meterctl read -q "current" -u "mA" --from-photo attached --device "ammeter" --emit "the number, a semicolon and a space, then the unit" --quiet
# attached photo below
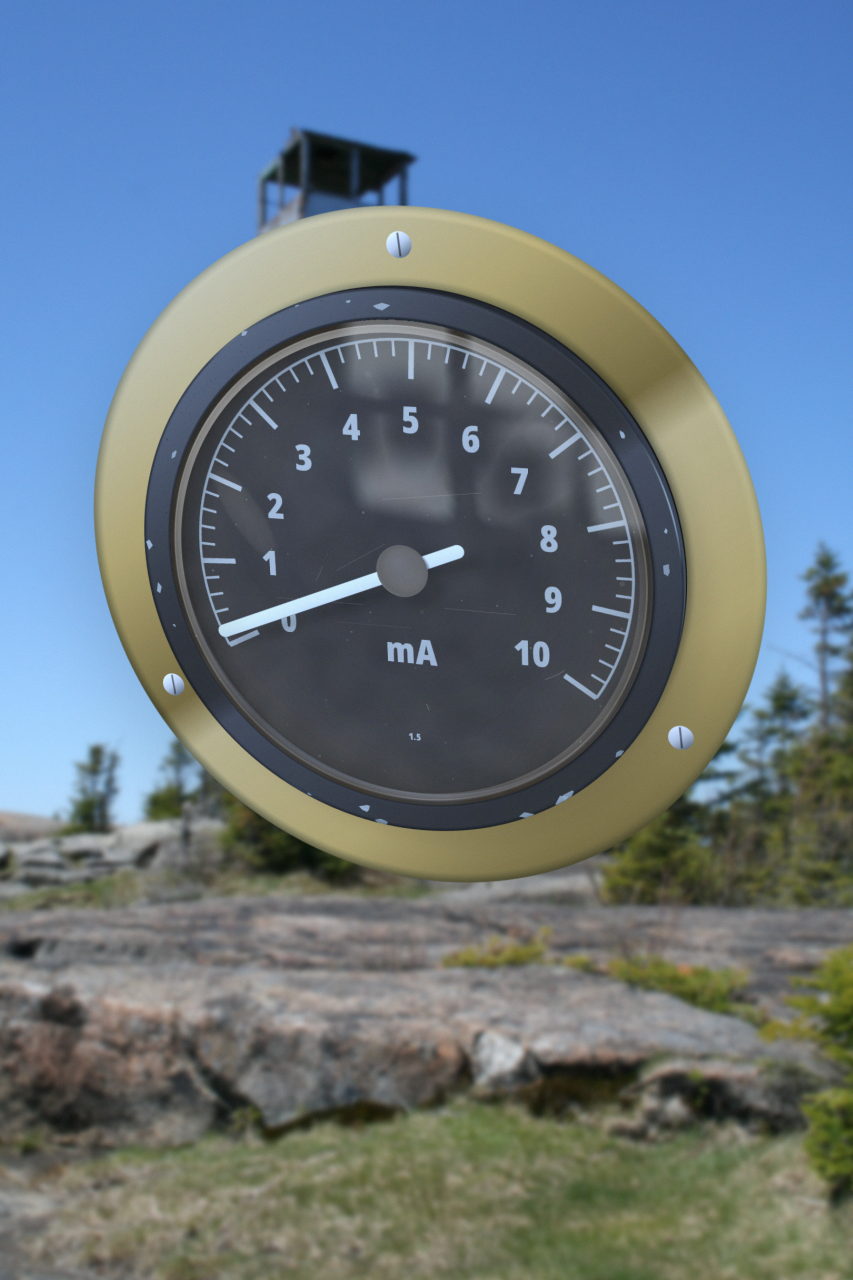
0.2; mA
